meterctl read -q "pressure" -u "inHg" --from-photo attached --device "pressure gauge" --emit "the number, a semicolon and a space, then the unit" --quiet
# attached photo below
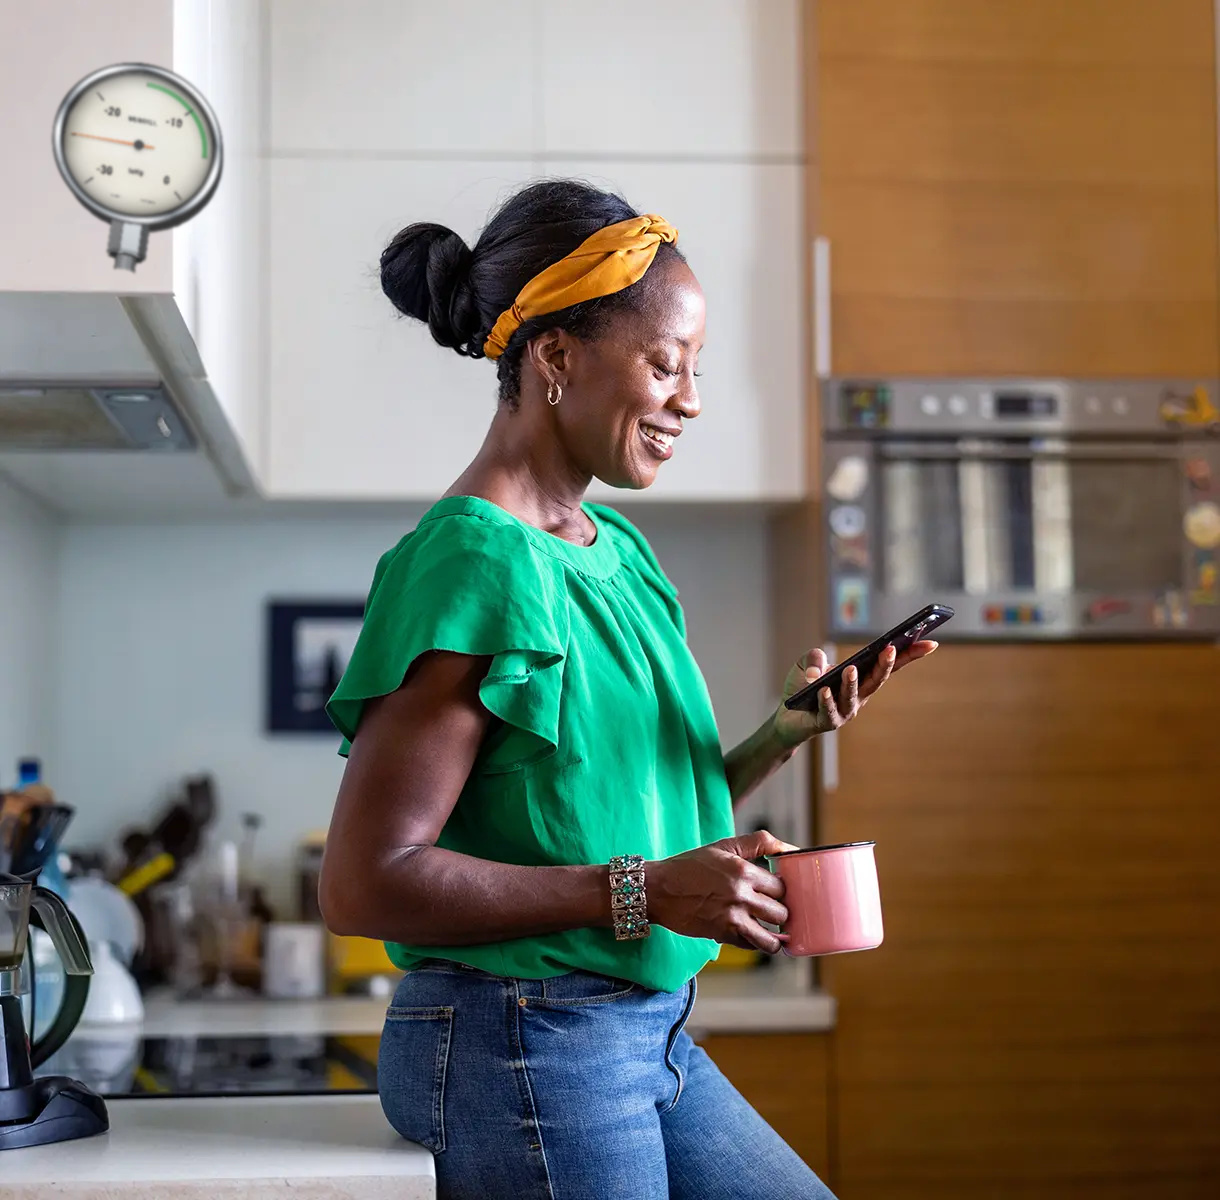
-25; inHg
